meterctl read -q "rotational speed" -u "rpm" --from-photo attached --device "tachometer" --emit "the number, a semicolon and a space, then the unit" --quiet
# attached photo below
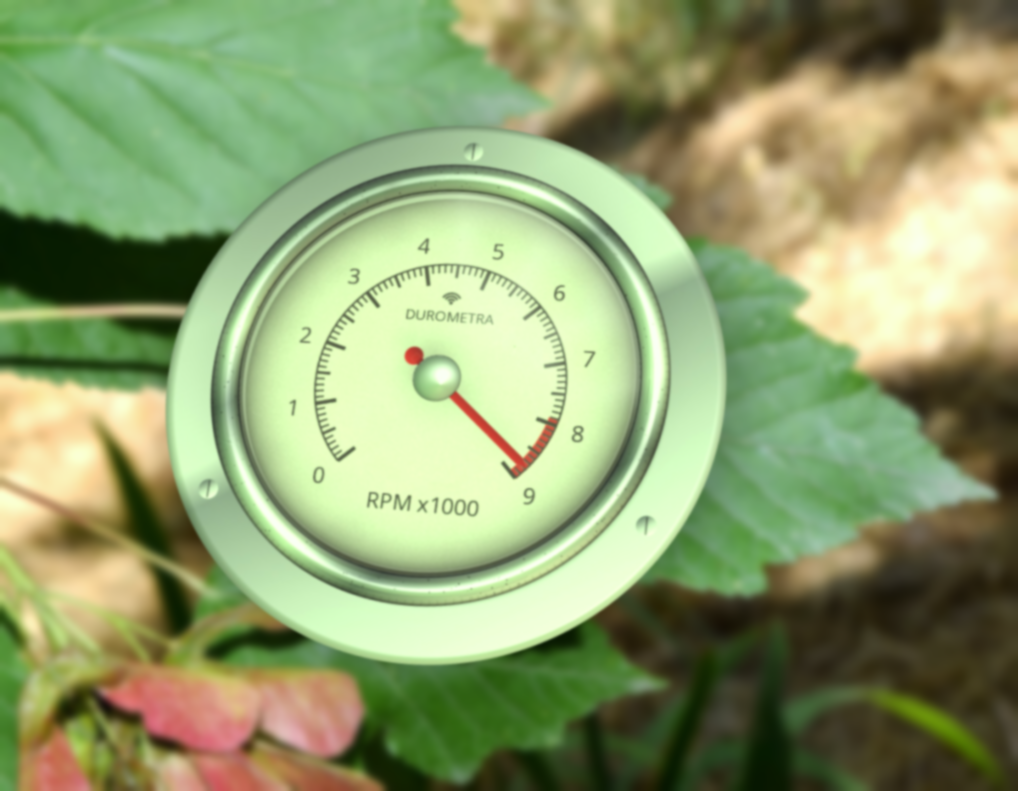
8800; rpm
